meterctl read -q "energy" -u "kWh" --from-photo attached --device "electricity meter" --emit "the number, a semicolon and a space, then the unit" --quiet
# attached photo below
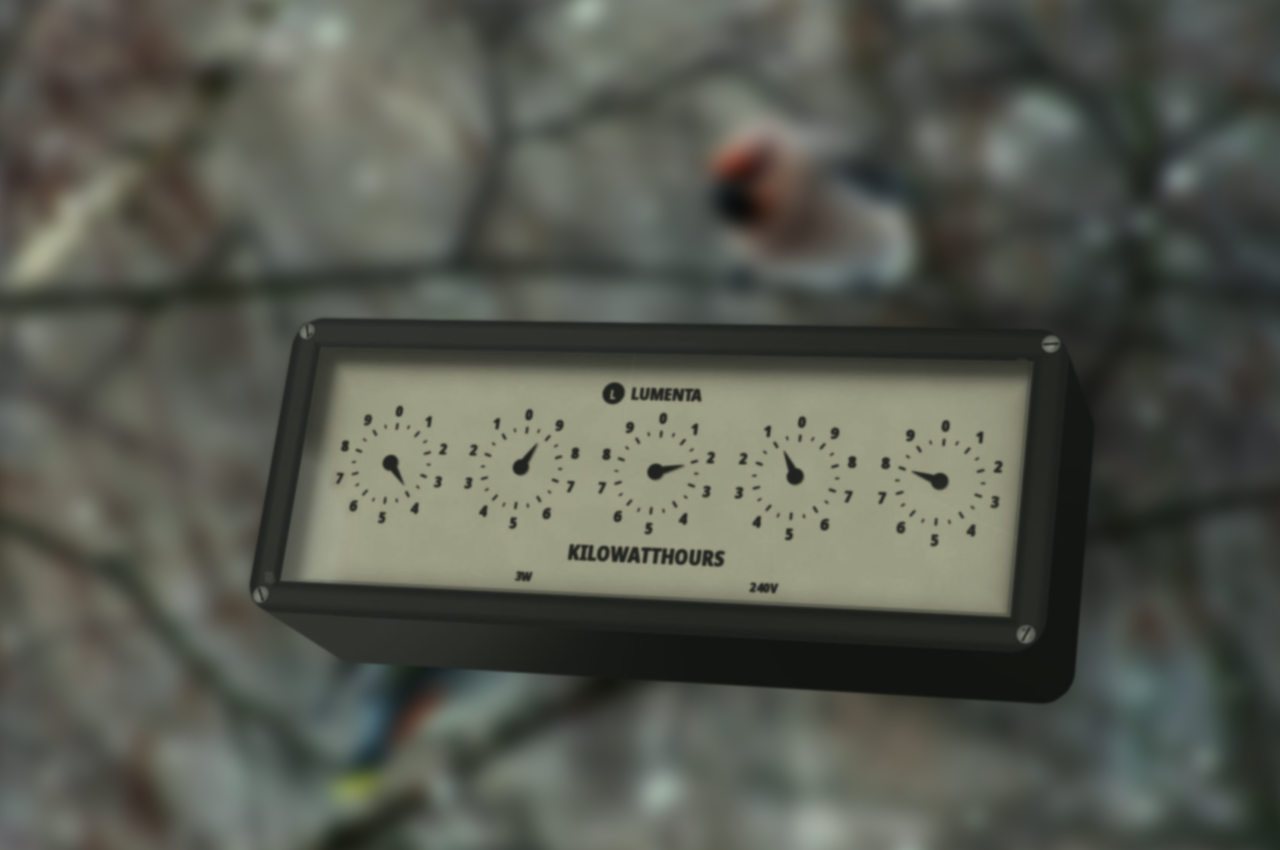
39208; kWh
